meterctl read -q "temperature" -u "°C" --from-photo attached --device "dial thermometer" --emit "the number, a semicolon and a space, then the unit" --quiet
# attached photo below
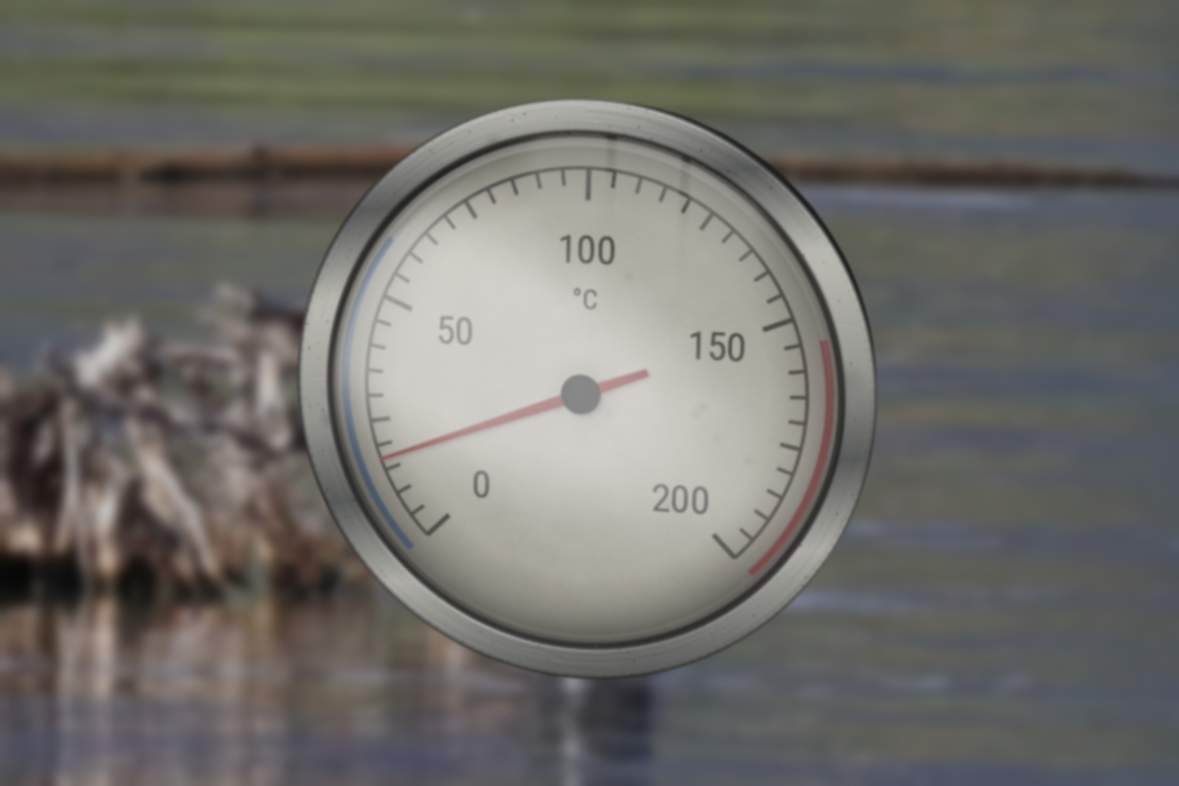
17.5; °C
